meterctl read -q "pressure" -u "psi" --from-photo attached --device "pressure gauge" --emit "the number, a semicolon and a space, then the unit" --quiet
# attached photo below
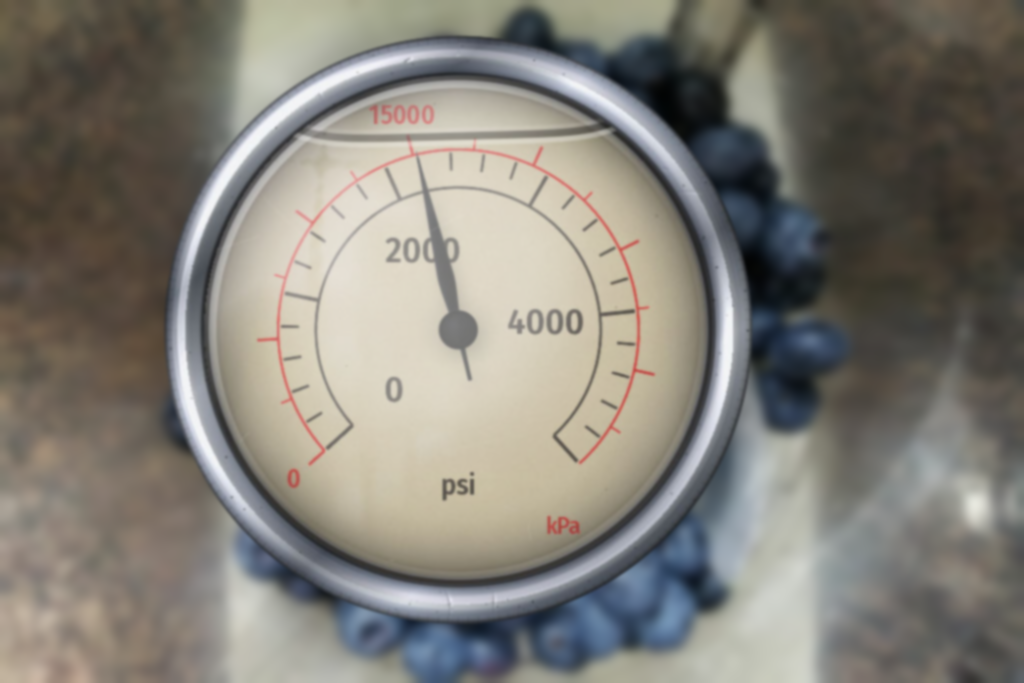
2200; psi
